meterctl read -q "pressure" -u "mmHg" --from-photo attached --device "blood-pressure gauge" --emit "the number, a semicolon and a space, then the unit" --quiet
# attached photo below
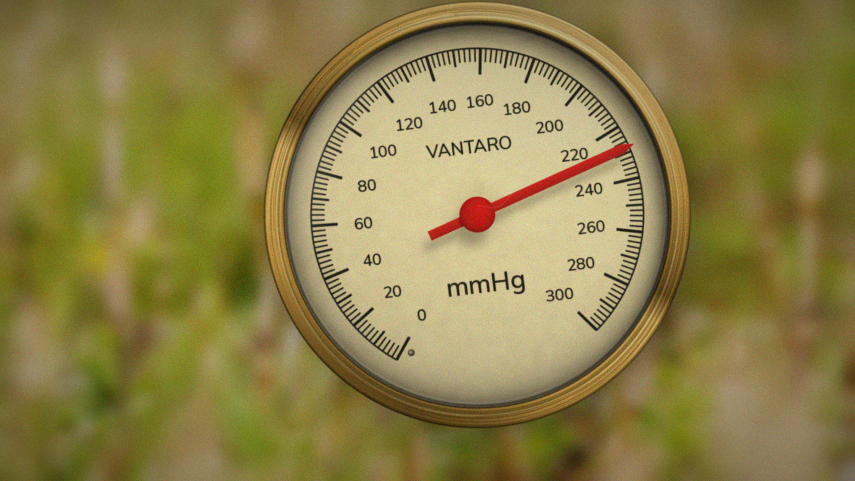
228; mmHg
